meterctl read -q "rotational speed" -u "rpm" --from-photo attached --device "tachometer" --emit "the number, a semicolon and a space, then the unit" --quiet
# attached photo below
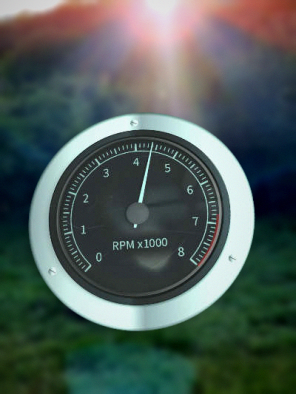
4400; rpm
